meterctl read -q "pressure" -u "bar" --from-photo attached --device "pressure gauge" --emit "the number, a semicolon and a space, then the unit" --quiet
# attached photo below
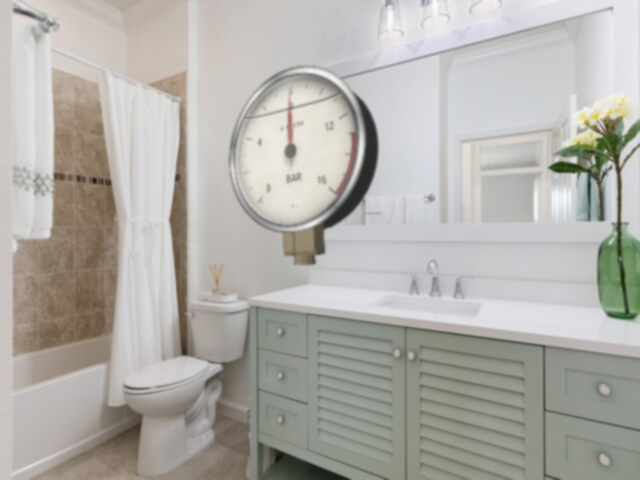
8; bar
